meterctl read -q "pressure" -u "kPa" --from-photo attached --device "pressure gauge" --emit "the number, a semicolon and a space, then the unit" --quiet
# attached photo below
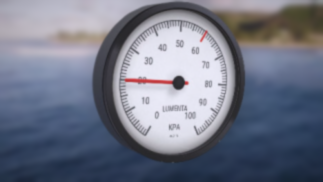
20; kPa
